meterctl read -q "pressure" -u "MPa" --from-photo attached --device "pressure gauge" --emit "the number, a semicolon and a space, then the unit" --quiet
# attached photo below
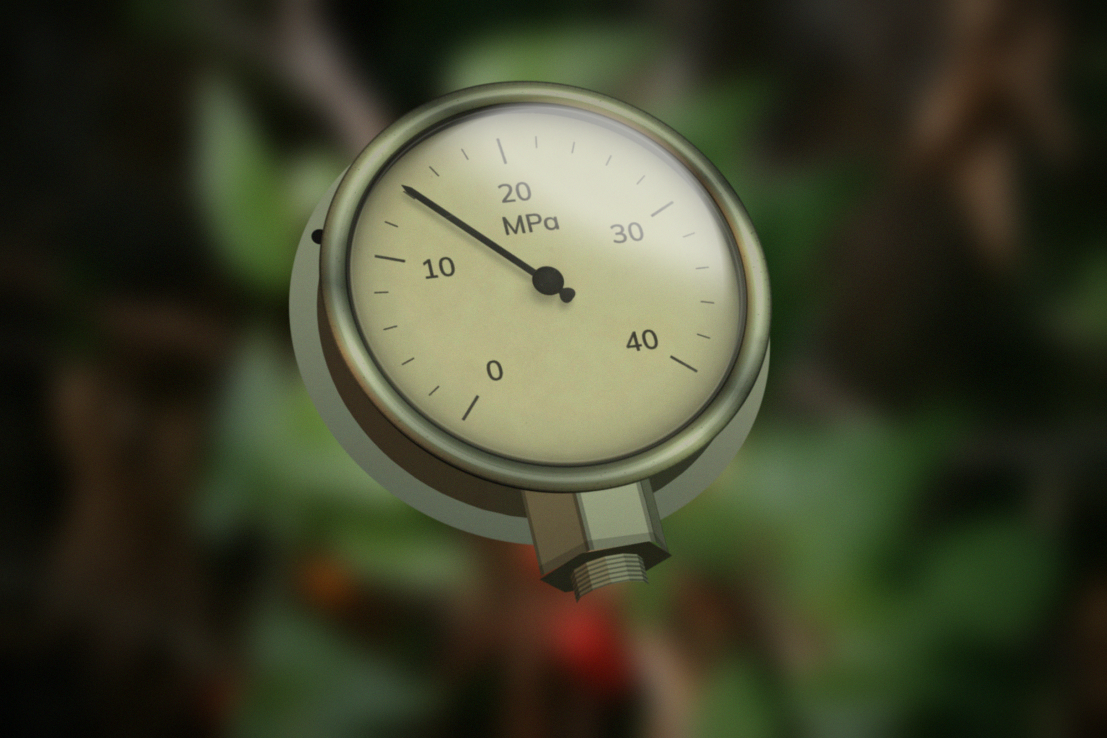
14; MPa
